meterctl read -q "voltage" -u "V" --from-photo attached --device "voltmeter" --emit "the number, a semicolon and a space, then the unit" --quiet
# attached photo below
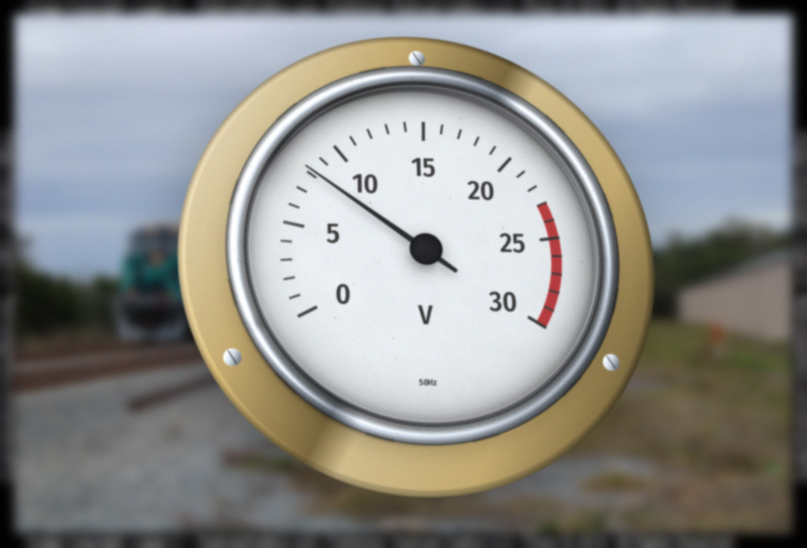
8; V
